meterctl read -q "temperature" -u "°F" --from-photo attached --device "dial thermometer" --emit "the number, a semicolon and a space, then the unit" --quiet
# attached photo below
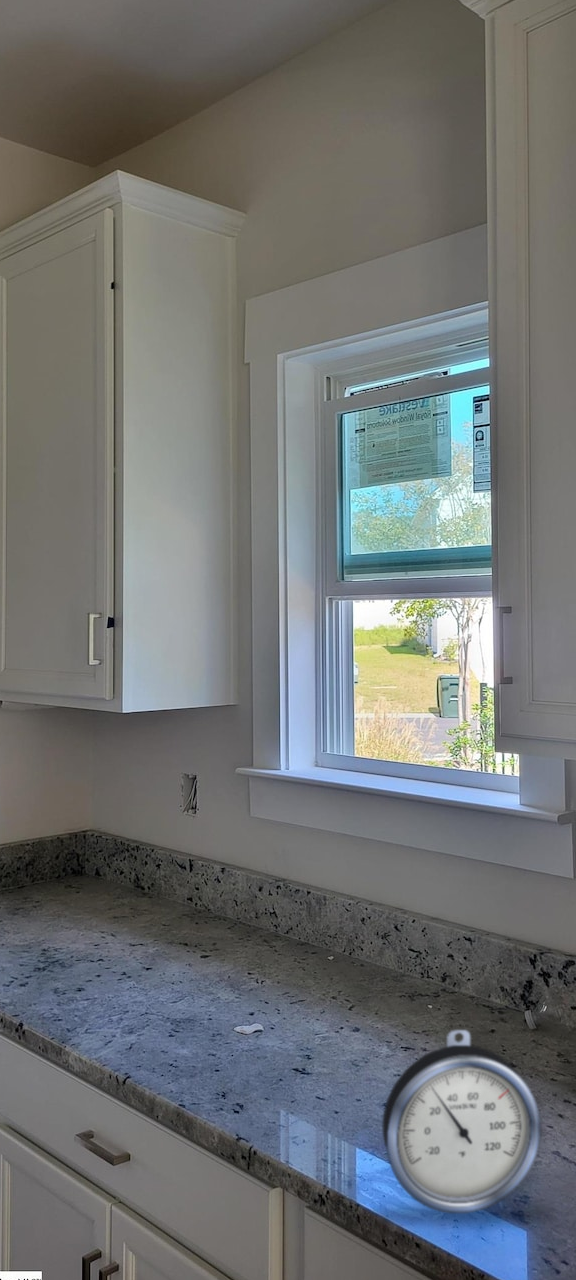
30; °F
